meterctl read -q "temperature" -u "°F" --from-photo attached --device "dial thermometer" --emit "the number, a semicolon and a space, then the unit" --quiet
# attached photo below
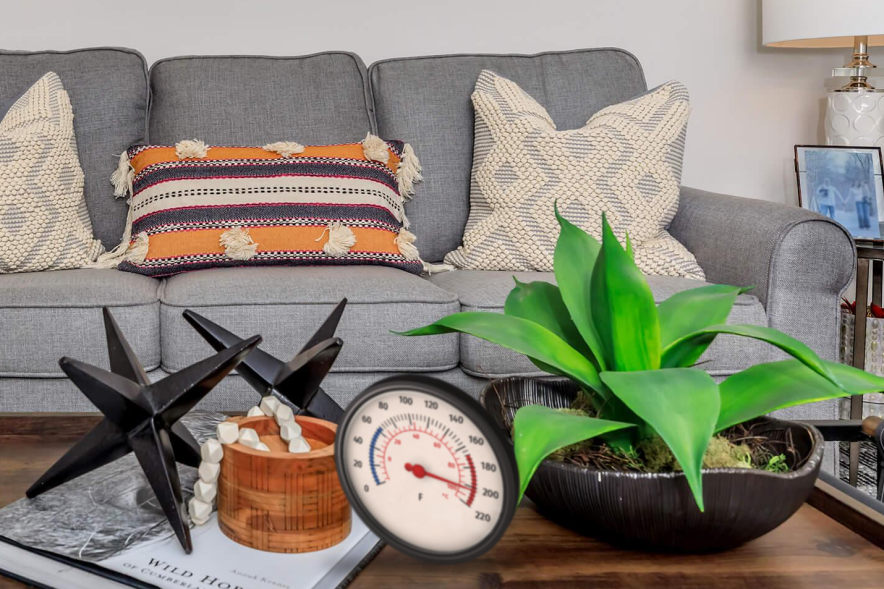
200; °F
